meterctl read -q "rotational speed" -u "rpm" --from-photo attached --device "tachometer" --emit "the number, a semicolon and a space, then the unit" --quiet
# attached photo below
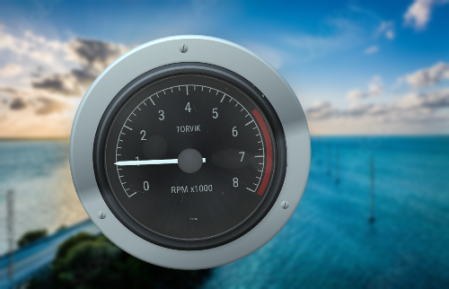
1000; rpm
